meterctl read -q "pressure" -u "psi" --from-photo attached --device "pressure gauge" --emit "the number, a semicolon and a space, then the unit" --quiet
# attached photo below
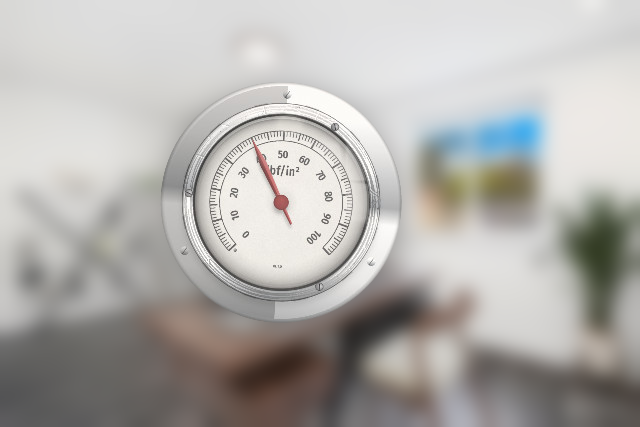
40; psi
